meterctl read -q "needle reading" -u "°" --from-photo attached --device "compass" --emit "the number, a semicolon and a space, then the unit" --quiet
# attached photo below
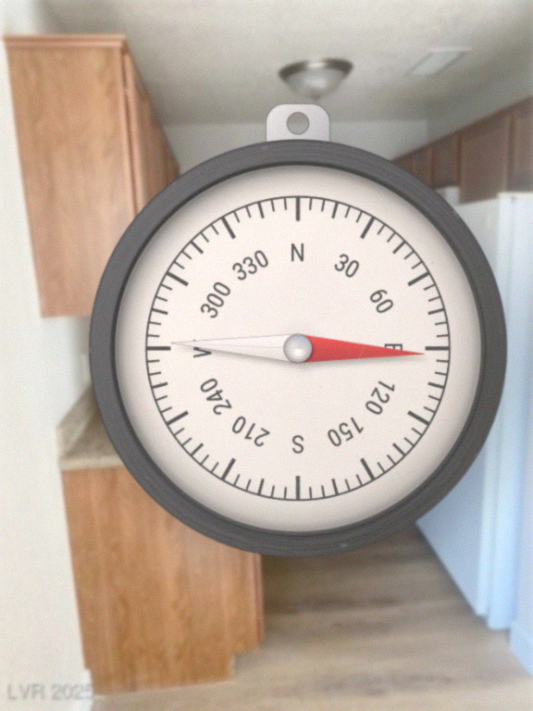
92.5; °
